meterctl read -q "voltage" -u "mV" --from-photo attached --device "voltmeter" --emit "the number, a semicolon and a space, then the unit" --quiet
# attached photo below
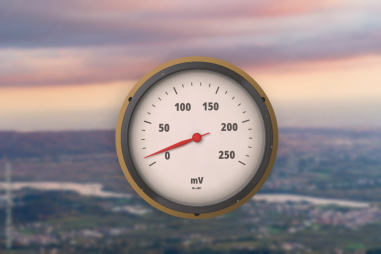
10; mV
